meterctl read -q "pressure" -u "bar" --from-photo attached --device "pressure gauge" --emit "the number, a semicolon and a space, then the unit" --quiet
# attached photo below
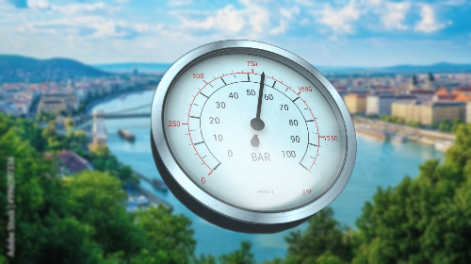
55; bar
